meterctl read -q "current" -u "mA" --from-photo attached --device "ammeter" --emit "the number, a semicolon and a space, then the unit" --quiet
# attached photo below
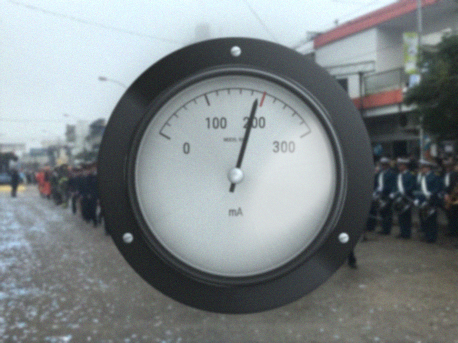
190; mA
